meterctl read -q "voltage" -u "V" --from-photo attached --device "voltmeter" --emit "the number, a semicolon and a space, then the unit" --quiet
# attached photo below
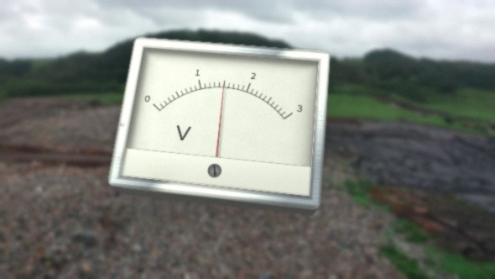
1.5; V
